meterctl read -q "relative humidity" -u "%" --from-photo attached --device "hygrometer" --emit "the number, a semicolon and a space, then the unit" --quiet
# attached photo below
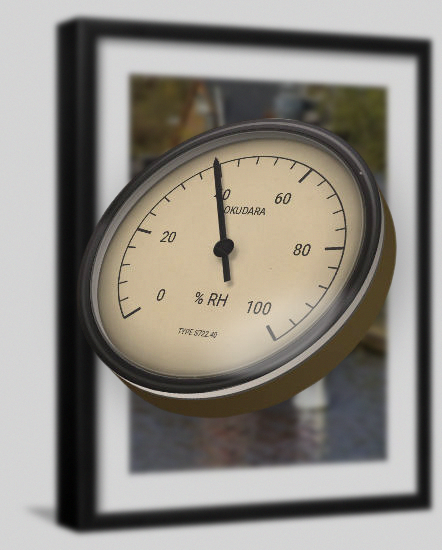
40; %
